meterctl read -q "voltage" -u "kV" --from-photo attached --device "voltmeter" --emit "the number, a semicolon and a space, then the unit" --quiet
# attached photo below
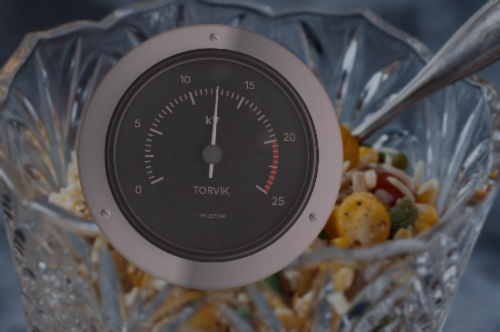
12.5; kV
